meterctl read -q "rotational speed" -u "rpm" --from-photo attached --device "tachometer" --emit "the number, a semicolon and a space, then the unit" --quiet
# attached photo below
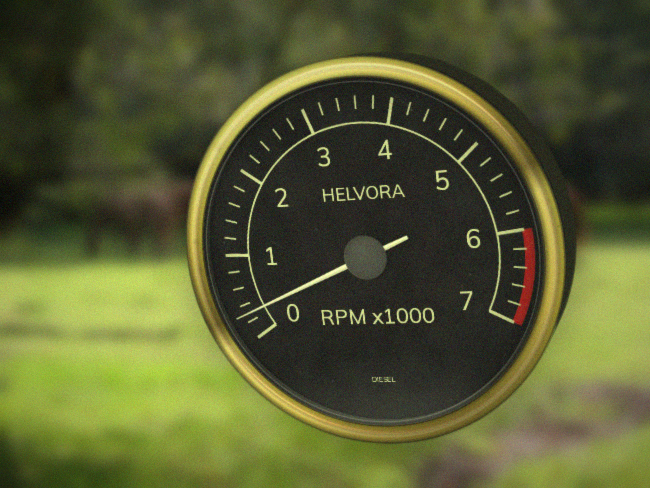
300; rpm
